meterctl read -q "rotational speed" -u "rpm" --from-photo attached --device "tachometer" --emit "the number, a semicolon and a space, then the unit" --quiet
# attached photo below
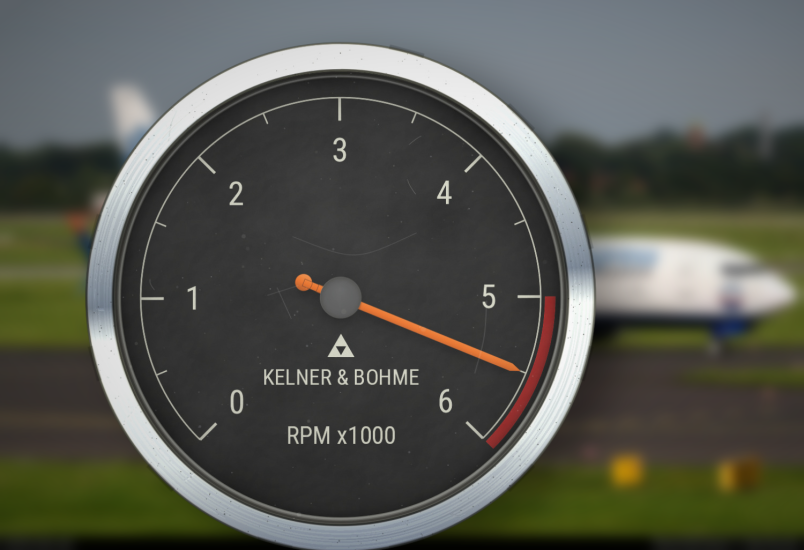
5500; rpm
